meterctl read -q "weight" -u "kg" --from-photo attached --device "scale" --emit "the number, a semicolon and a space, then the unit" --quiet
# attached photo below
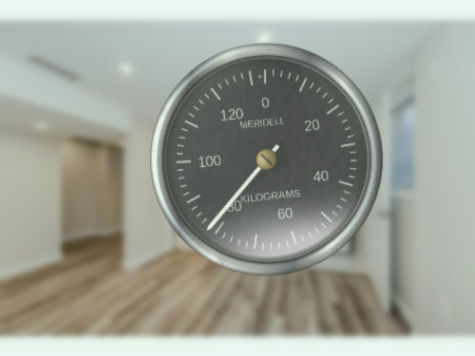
82; kg
